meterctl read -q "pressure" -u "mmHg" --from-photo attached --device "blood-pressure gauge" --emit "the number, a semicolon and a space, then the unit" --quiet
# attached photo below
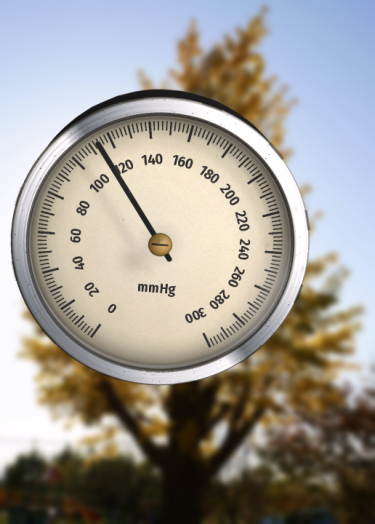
114; mmHg
